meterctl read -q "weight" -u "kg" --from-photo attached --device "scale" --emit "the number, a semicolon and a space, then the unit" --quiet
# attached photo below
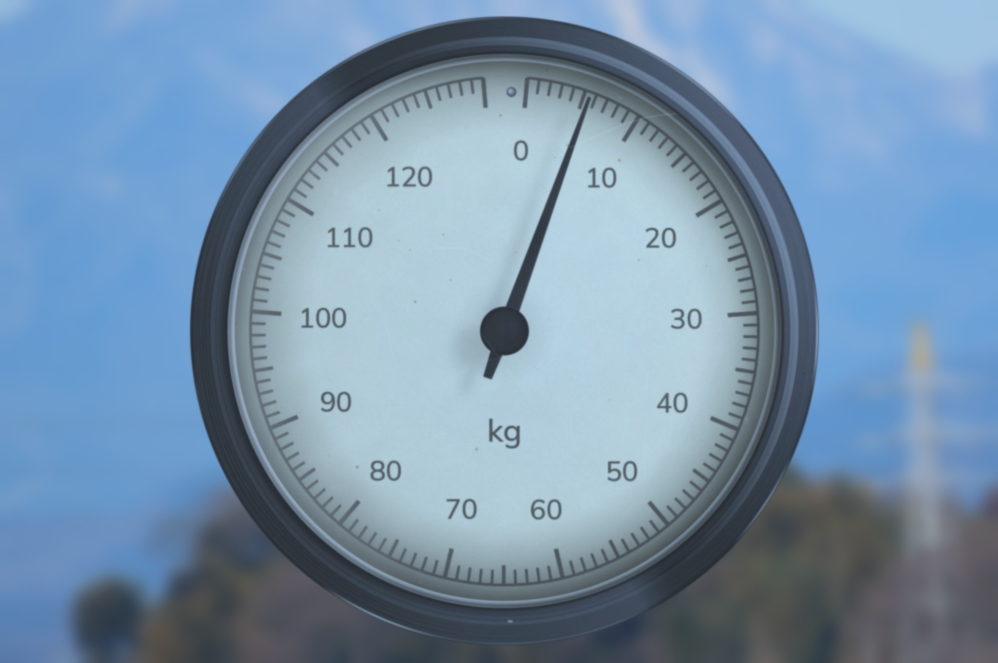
5.5; kg
